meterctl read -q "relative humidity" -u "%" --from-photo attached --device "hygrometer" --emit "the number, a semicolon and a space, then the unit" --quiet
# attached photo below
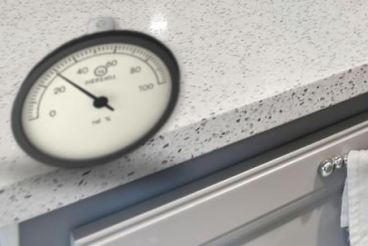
30; %
